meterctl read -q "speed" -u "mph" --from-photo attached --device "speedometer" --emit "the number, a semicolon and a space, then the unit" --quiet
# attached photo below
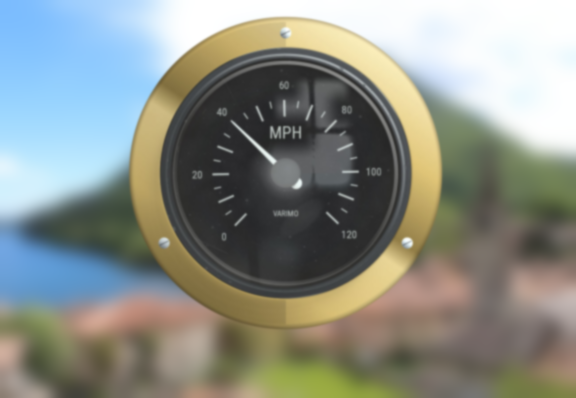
40; mph
